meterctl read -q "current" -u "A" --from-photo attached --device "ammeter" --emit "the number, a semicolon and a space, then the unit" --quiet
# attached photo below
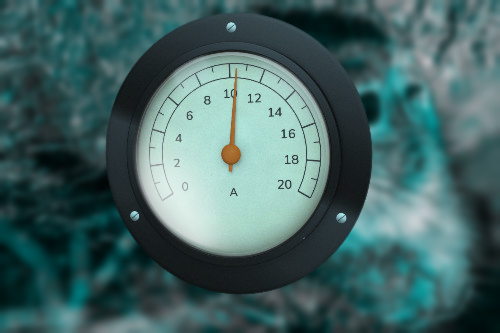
10.5; A
